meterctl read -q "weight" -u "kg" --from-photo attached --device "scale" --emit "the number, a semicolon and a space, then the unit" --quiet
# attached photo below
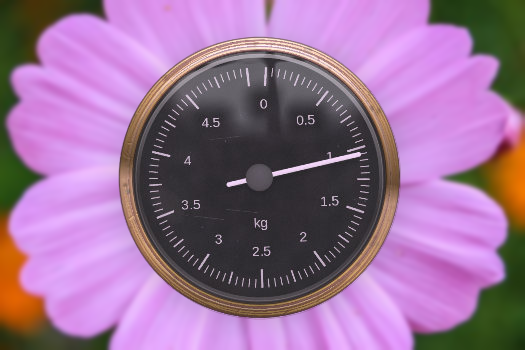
1.05; kg
